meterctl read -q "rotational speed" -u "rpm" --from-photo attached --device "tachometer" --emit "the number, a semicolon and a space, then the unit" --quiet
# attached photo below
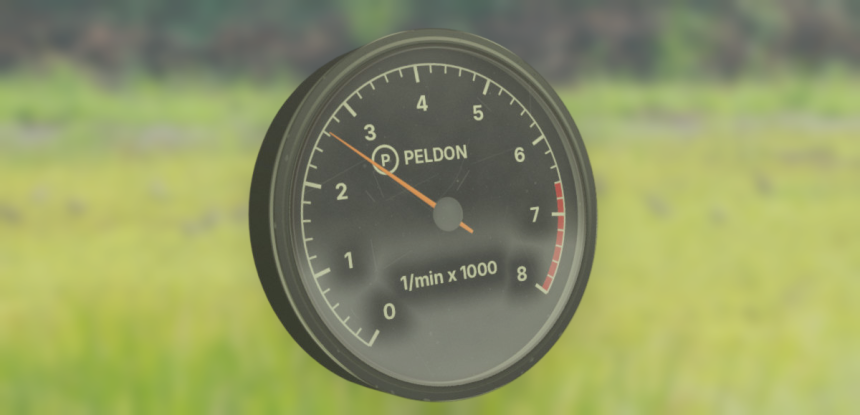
2600; rpm
